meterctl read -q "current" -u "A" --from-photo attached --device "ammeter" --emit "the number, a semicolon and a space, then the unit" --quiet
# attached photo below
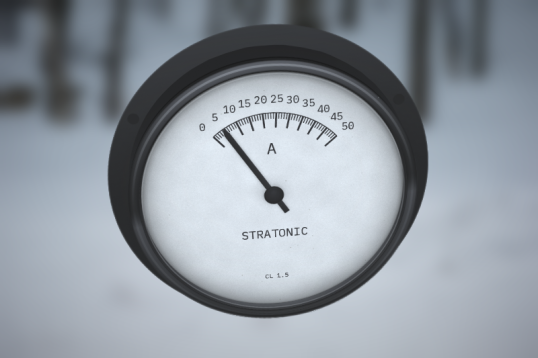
5; A
